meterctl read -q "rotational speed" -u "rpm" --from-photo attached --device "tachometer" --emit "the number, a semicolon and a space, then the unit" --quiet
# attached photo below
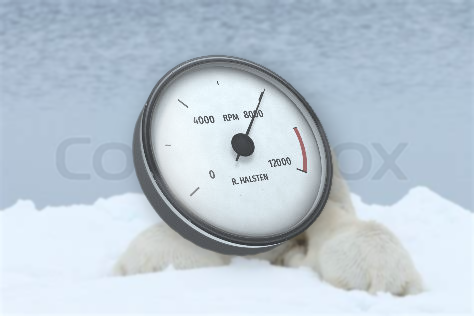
8000; rpm
